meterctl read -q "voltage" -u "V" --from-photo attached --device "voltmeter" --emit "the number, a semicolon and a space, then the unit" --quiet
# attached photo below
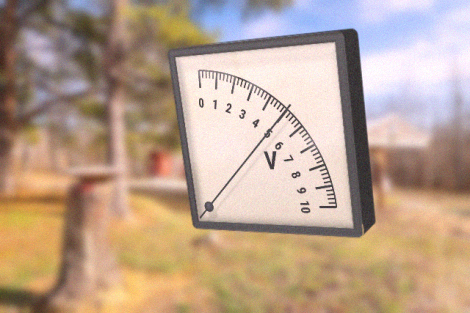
5; V
